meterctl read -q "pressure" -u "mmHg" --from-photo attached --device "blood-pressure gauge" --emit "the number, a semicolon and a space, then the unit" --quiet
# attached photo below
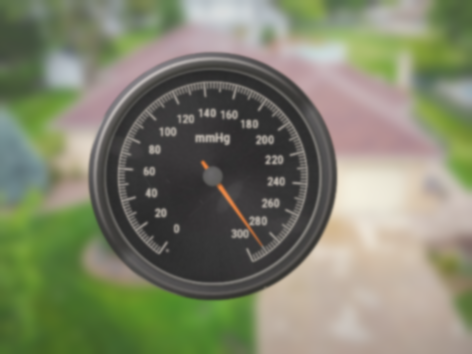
290; mmHg
